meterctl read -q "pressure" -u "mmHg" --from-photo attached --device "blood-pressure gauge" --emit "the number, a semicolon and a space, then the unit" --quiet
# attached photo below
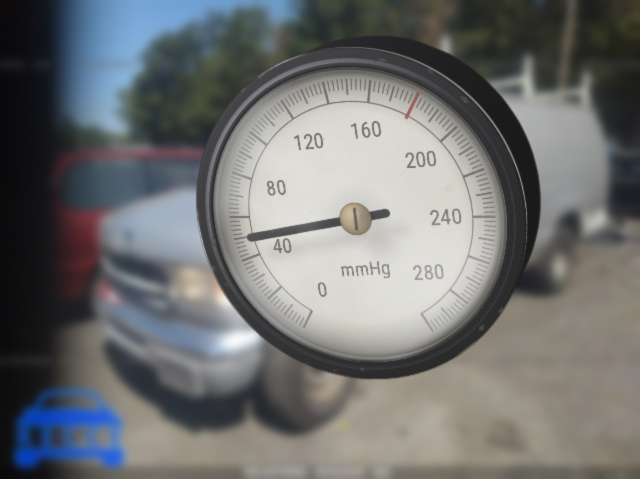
50; mmHg
